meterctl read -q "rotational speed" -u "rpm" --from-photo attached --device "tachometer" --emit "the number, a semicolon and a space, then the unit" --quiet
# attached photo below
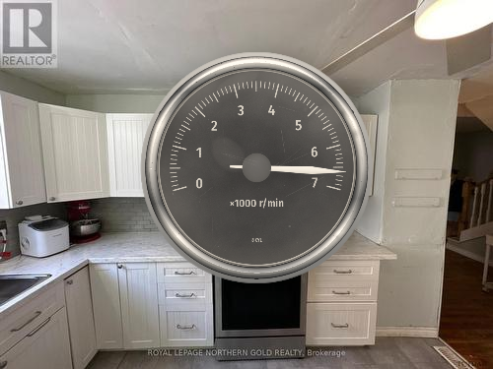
6600; rpm
